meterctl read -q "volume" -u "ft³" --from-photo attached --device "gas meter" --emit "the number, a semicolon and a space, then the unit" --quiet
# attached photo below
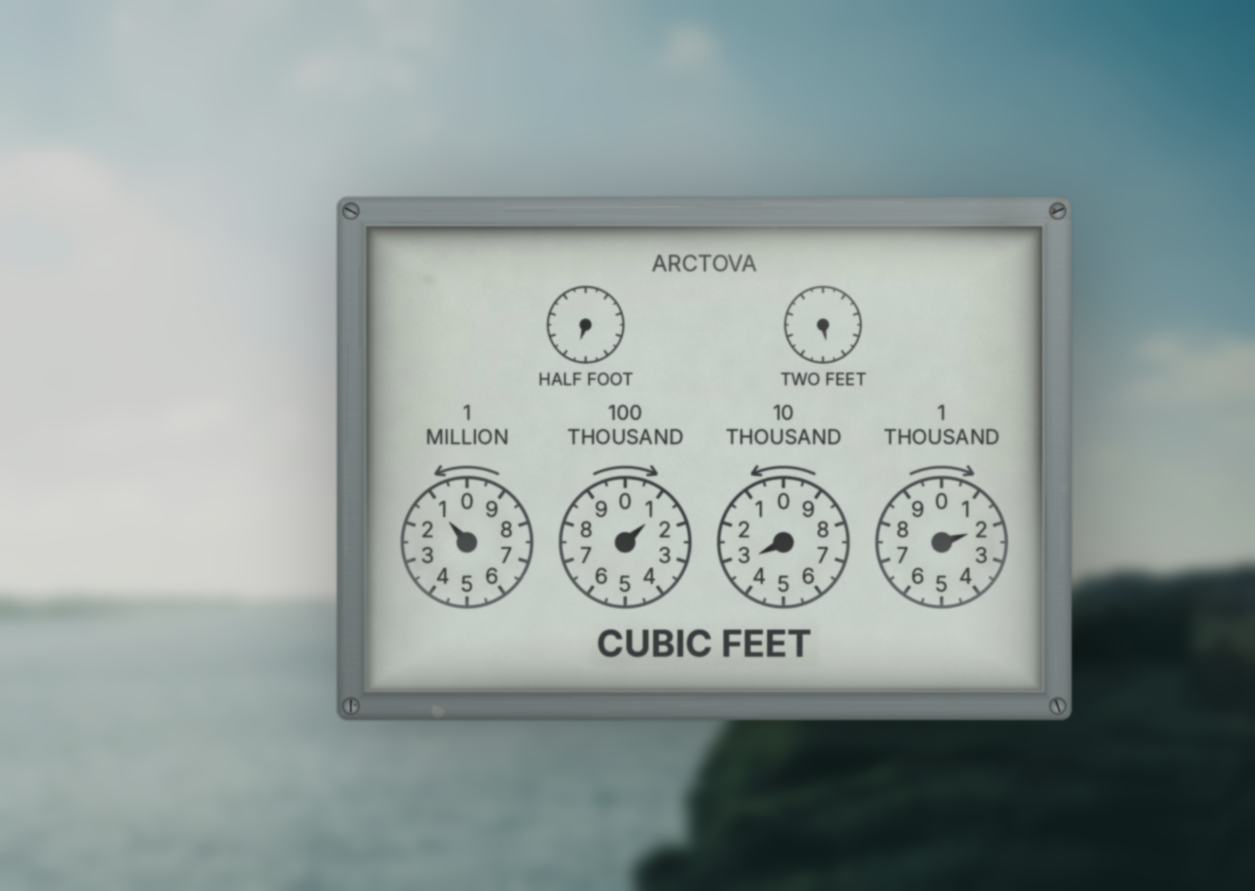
113200; ft³
